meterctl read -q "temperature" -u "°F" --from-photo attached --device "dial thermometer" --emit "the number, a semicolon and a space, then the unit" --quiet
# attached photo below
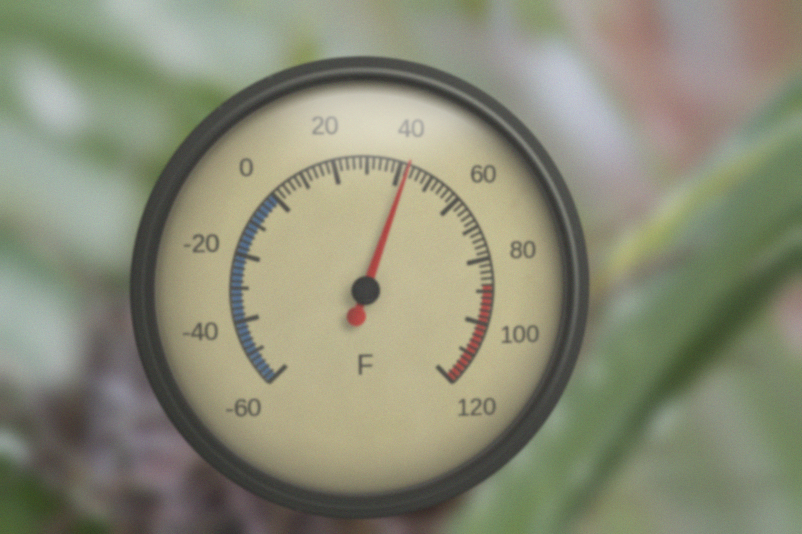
42; °F
